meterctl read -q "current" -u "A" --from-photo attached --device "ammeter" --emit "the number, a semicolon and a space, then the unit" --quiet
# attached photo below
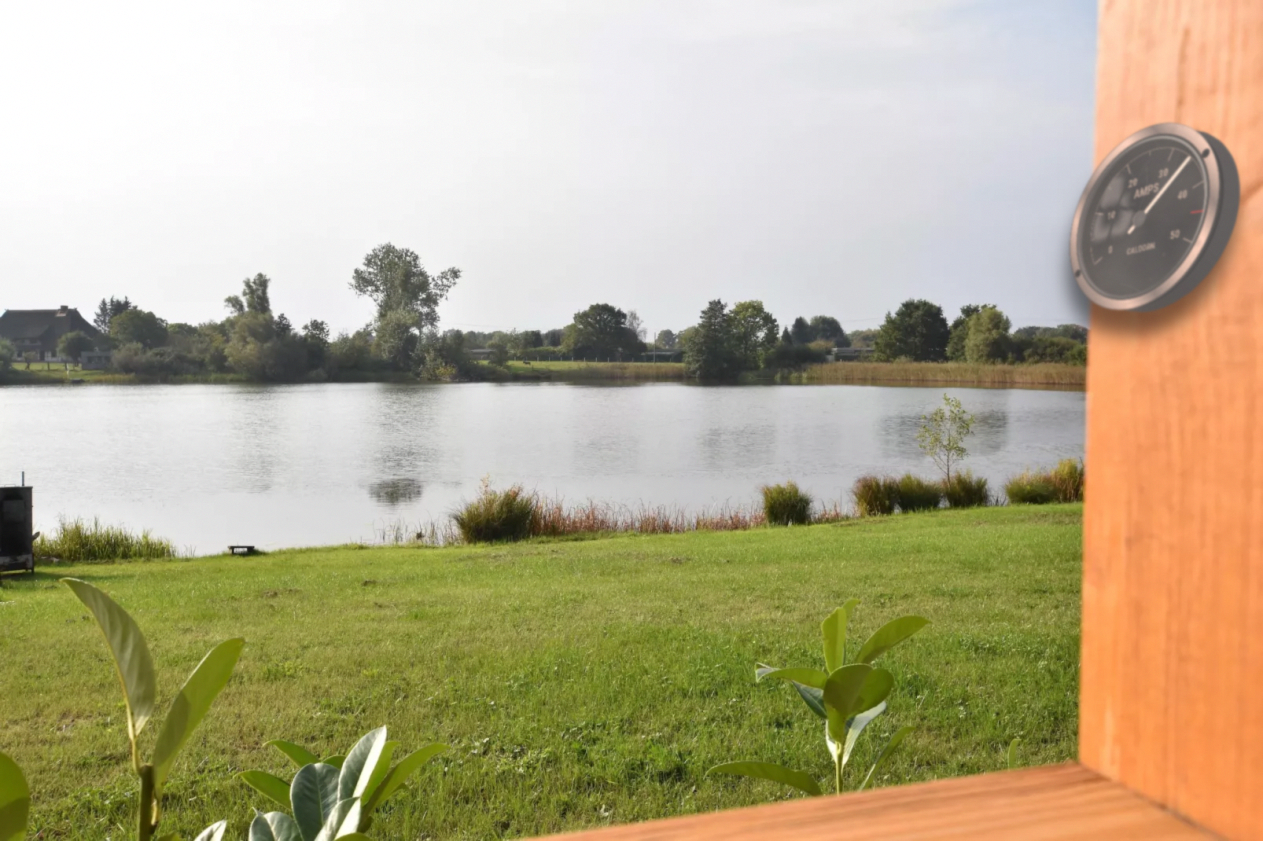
35; A
